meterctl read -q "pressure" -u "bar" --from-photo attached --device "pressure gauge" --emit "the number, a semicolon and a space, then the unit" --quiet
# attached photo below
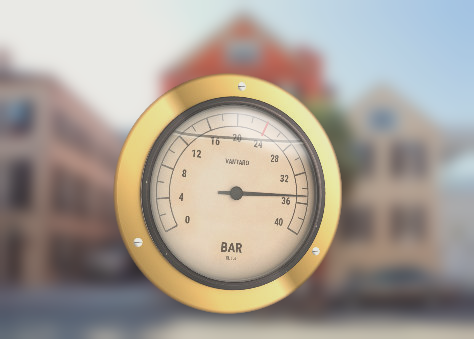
35; bar
